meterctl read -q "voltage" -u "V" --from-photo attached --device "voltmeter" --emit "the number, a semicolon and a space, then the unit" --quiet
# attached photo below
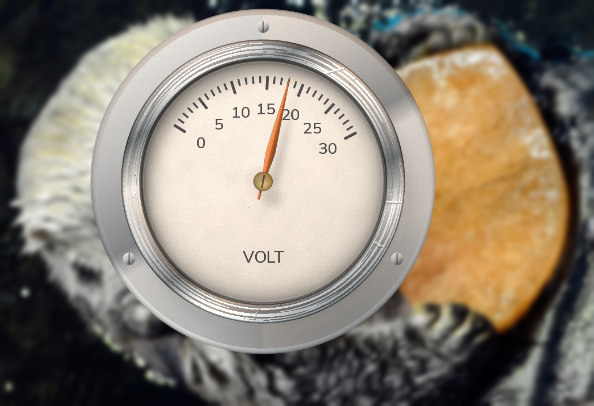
18; V
